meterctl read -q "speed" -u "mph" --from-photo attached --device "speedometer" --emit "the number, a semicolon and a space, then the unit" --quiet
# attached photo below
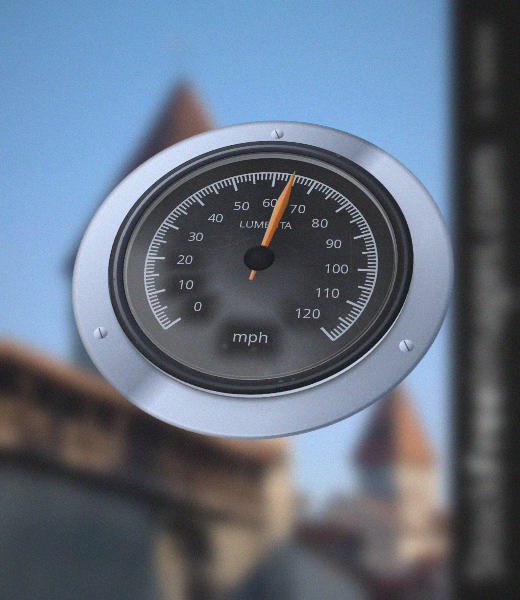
65; mph
